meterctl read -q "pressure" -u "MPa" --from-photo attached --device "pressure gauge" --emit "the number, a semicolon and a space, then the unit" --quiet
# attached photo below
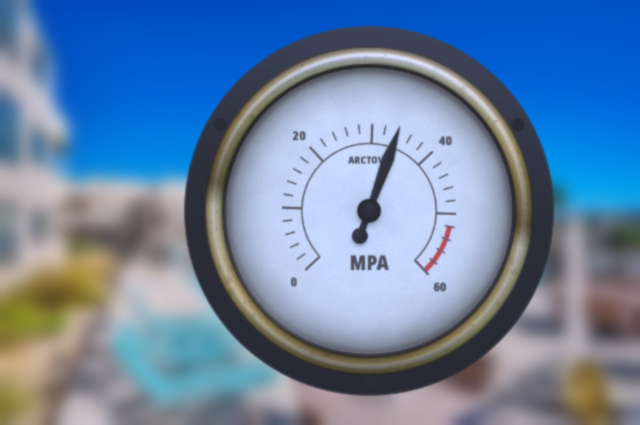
34; MPa
